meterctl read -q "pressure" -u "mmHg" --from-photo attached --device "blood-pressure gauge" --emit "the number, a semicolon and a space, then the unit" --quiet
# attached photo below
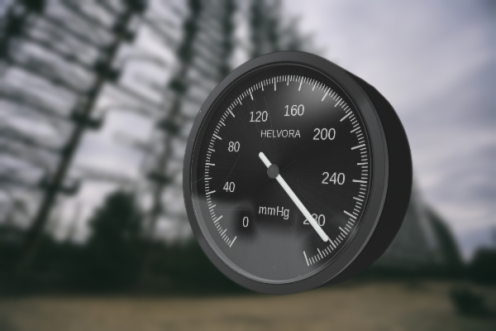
280; mmHg
